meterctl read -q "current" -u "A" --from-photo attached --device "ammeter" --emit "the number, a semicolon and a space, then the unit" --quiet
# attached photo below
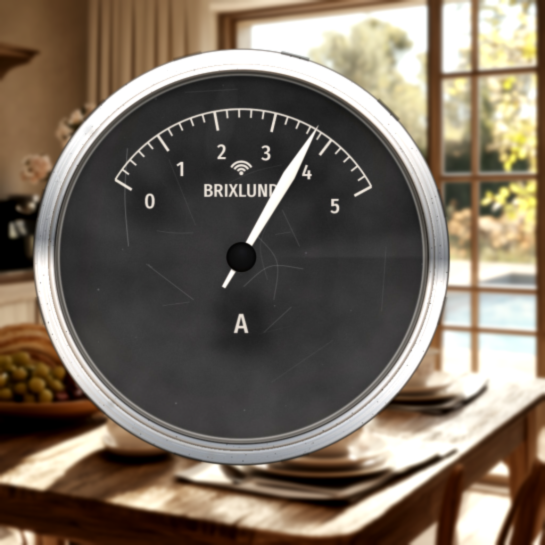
3.7; A
